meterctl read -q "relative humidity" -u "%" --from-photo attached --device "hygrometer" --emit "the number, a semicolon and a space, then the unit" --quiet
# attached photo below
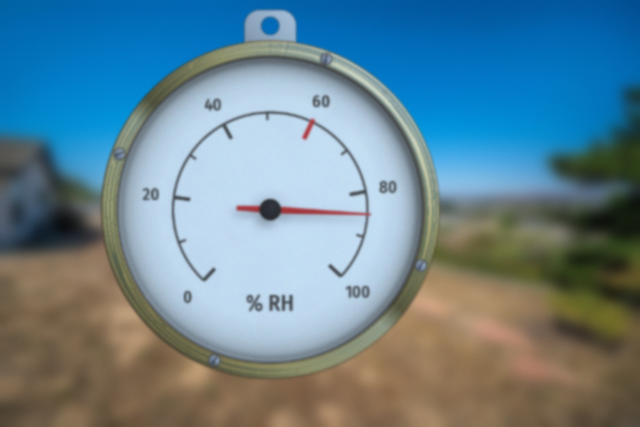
85; %
